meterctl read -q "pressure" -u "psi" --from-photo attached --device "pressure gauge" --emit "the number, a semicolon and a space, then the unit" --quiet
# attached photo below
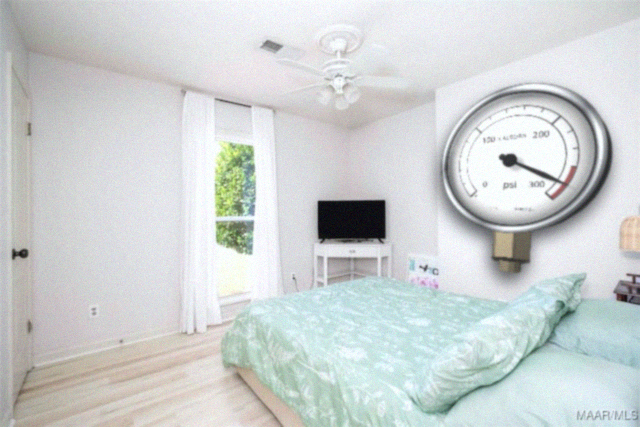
280; psi
